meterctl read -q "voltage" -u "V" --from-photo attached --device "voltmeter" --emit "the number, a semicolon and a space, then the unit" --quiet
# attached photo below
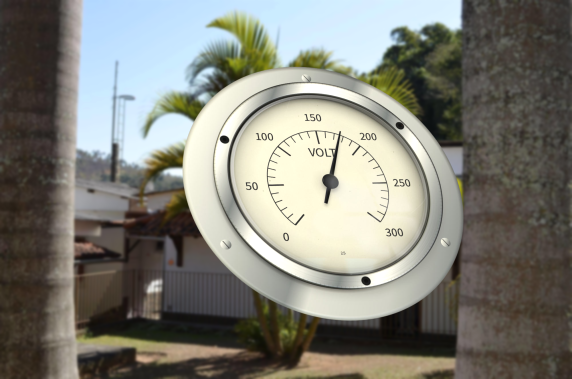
175; V
